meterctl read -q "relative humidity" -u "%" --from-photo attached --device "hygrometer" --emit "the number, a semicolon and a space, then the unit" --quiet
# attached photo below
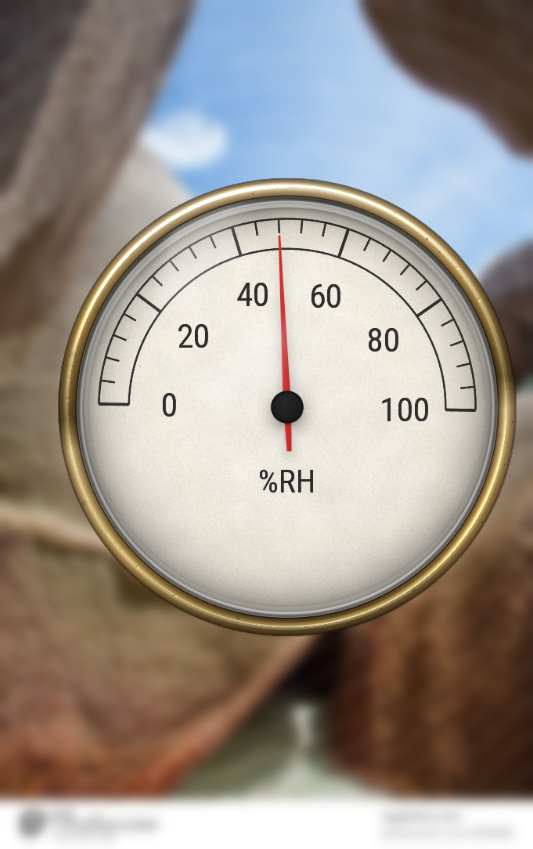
48; %
